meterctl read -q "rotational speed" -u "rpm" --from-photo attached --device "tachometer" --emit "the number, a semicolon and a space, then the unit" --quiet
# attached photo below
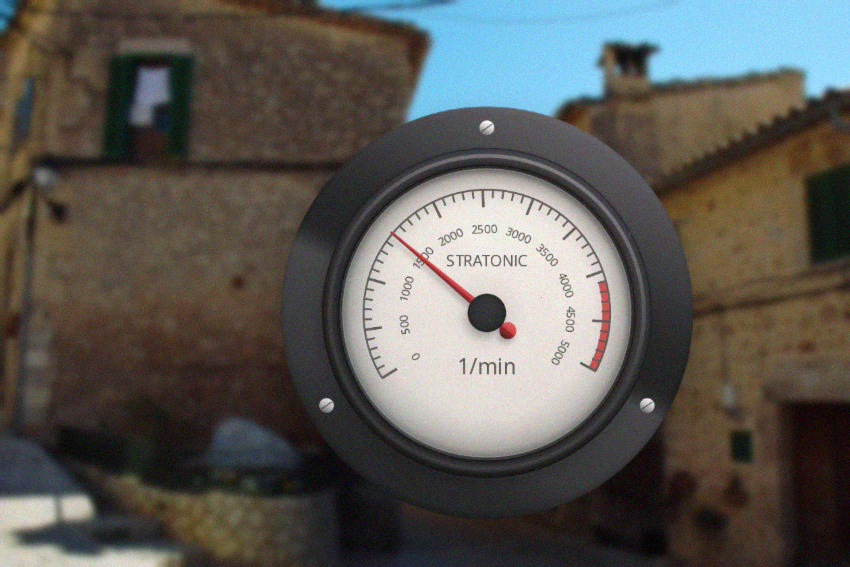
1500; rpm
